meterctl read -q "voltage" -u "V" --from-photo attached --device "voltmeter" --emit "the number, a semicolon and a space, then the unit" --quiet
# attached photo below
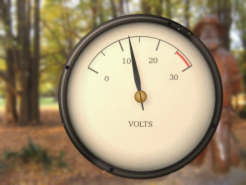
12.5; V
